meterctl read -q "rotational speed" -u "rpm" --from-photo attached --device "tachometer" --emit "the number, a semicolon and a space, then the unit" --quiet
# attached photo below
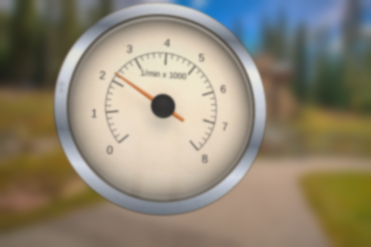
2200; rpm
